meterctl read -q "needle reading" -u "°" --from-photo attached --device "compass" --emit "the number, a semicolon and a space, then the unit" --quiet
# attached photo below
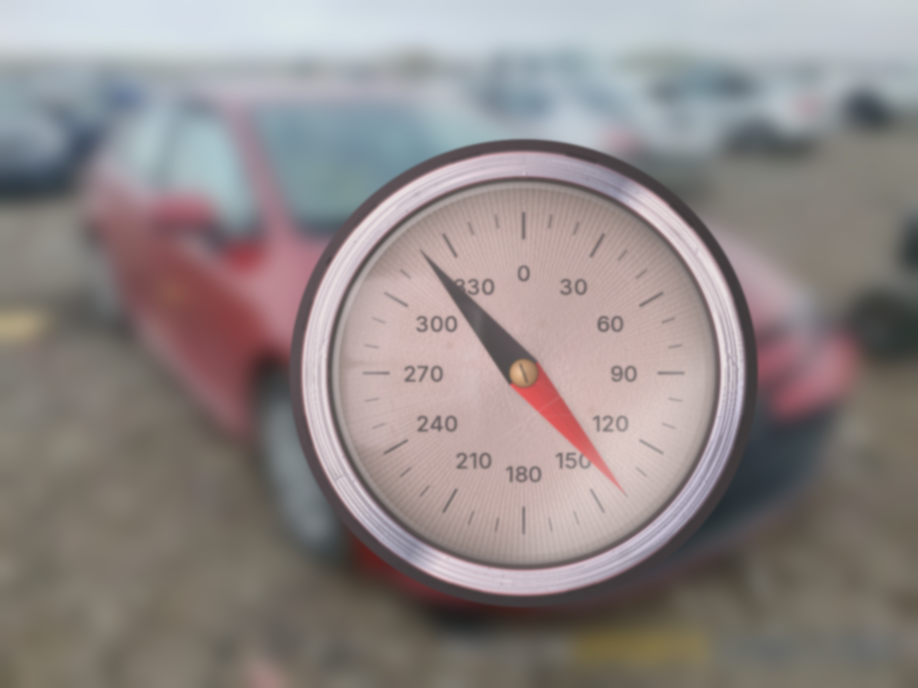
140; °
